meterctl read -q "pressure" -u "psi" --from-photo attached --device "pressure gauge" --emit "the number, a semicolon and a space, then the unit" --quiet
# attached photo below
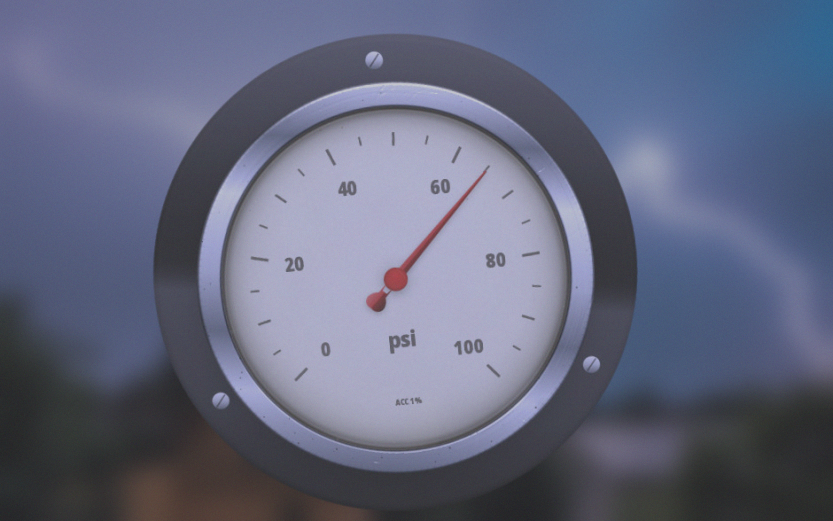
65; psi
